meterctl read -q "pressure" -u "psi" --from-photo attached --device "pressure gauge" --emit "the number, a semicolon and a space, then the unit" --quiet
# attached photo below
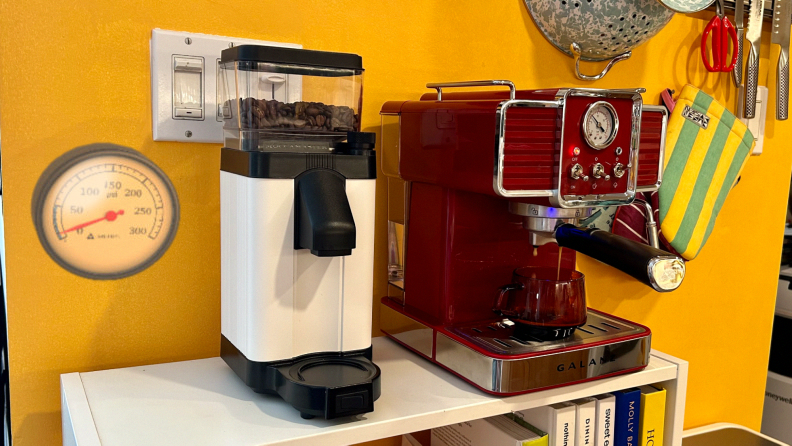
10; psi
